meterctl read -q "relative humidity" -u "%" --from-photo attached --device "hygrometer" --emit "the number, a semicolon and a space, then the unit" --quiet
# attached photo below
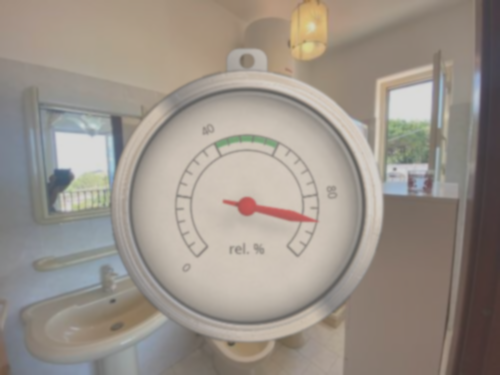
88; %
